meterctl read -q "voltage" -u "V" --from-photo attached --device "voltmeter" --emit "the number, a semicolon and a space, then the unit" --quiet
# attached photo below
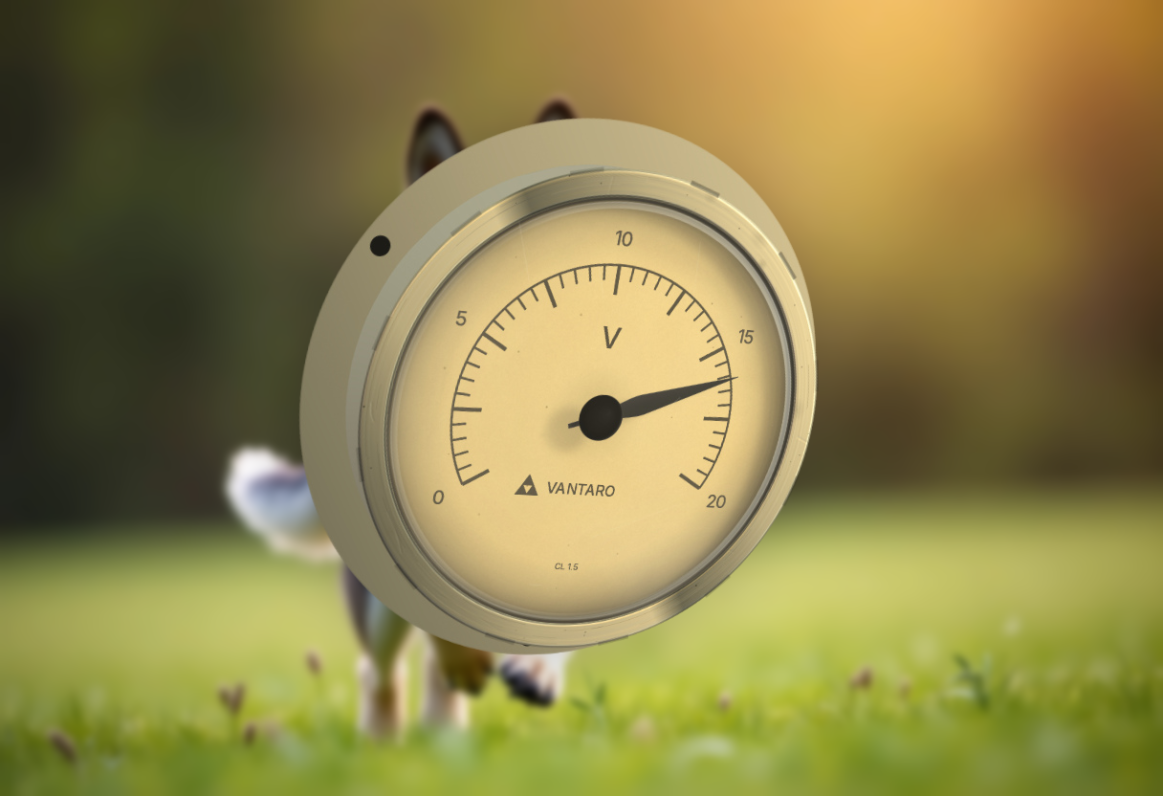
16; V
